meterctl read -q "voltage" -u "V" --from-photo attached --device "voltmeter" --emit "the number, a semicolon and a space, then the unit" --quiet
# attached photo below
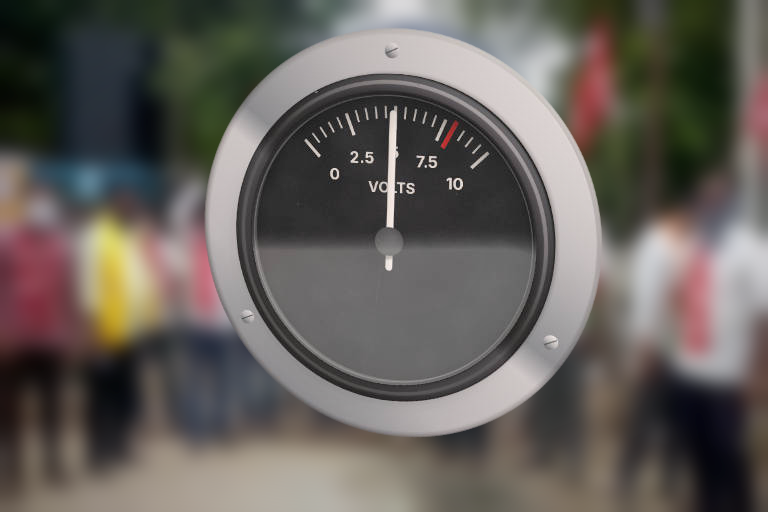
5; V
